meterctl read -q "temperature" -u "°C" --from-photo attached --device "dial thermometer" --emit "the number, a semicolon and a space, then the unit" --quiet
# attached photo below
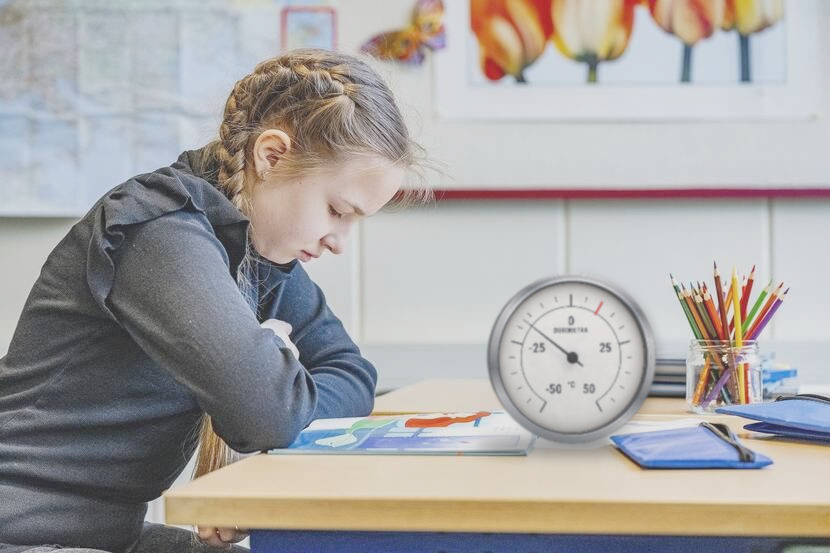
-17.5; °C
